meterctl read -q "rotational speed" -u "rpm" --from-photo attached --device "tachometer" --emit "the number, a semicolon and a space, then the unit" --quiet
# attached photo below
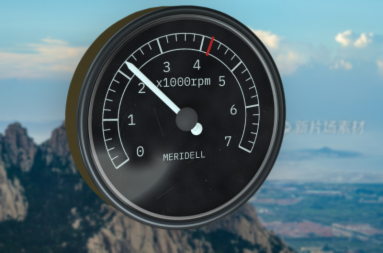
2200; rpm
